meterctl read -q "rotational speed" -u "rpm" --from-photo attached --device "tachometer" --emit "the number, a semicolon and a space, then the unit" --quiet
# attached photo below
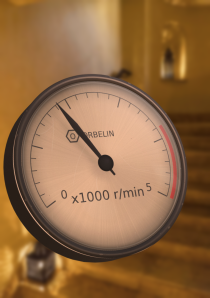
1800; rpm
